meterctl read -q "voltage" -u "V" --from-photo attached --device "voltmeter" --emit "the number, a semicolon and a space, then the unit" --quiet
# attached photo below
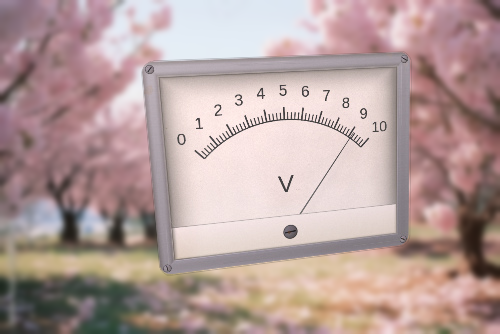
9; V
